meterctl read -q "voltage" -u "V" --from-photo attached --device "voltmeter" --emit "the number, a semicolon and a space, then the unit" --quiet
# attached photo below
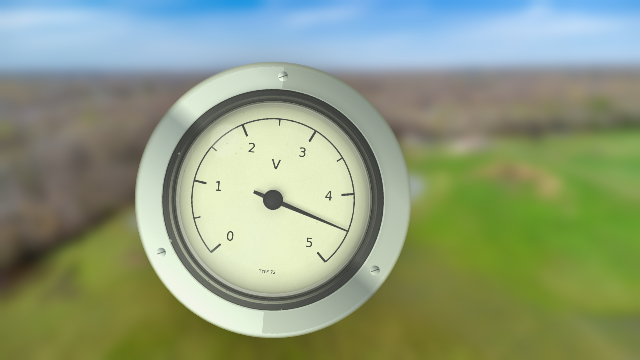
4.5; V
